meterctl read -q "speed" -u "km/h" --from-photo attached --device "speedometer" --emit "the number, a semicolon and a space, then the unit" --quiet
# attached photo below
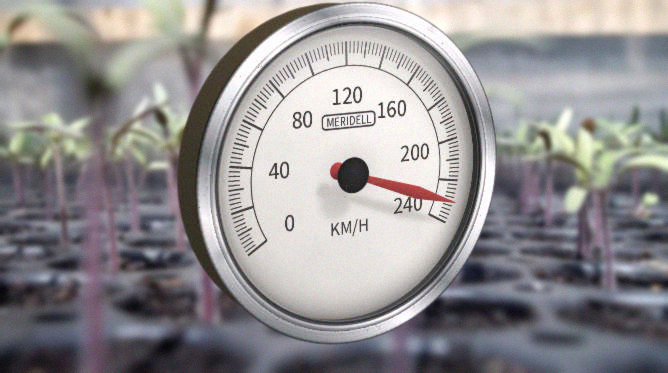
230; km/h
